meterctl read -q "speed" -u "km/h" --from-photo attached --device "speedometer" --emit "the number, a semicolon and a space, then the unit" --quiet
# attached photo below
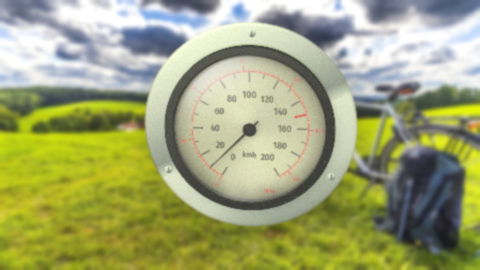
10; km/h
